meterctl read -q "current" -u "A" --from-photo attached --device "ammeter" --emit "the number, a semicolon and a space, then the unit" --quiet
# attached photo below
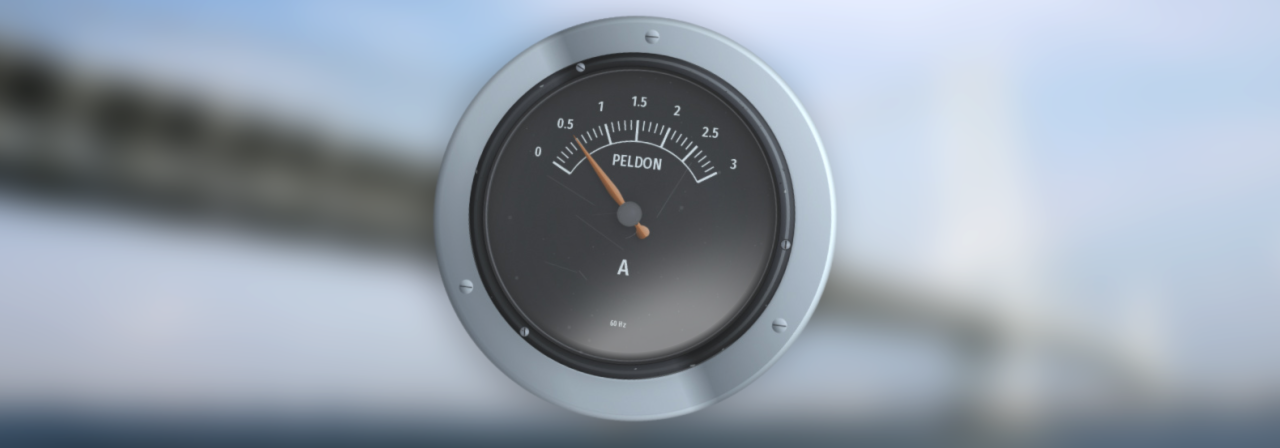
0.5; A
